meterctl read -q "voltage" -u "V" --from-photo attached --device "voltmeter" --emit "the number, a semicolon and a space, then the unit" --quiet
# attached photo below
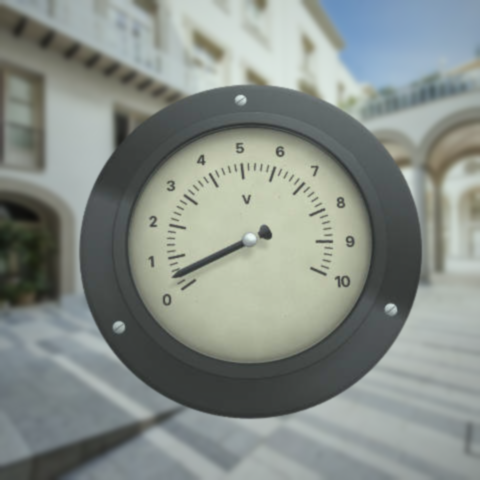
0.4; V
